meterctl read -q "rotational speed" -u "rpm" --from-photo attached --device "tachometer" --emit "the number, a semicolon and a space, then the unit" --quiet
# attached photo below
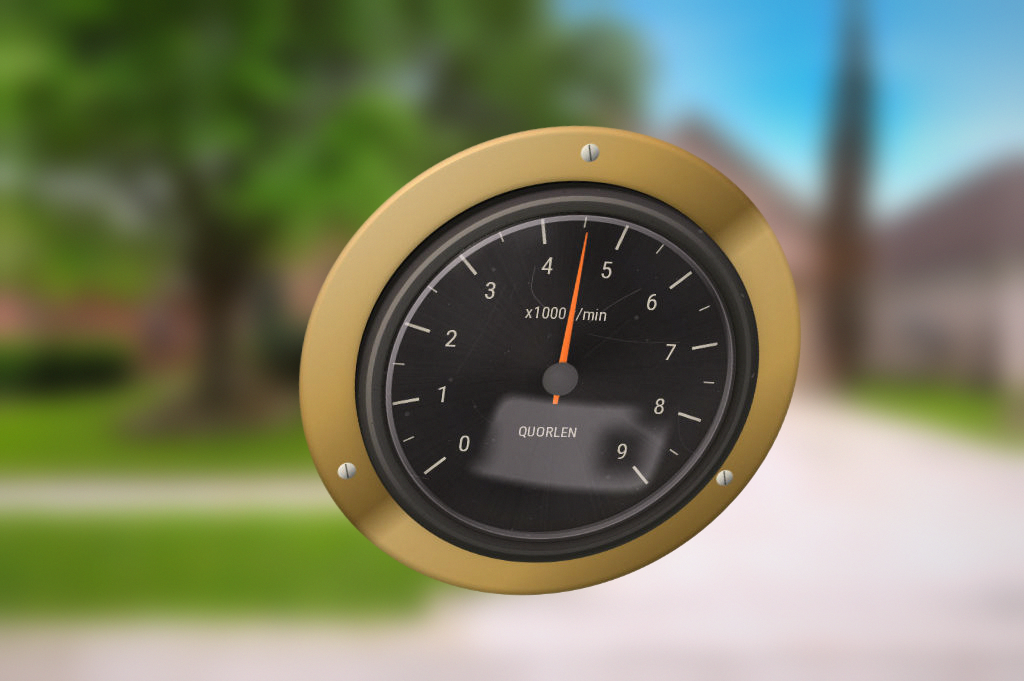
4500; rpm
